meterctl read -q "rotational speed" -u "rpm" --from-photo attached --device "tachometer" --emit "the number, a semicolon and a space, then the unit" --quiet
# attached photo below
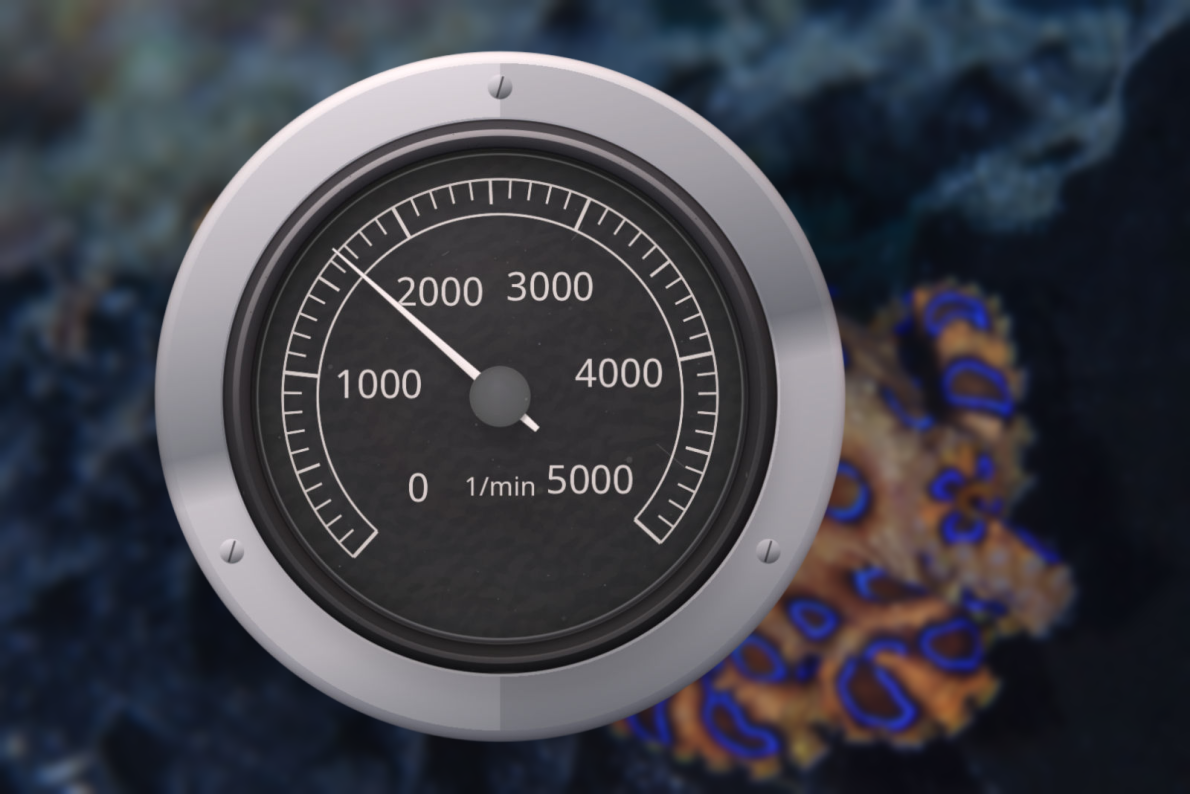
1650; rpm
